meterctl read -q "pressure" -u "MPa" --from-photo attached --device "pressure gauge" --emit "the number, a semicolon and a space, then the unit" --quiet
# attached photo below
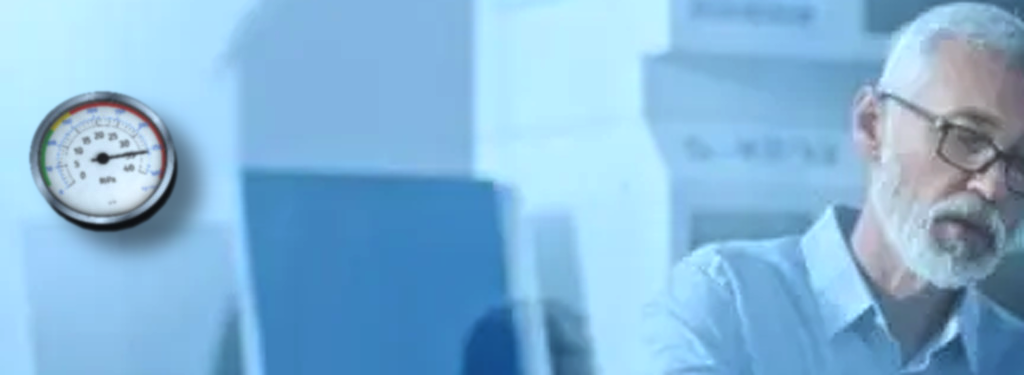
35; MPa
